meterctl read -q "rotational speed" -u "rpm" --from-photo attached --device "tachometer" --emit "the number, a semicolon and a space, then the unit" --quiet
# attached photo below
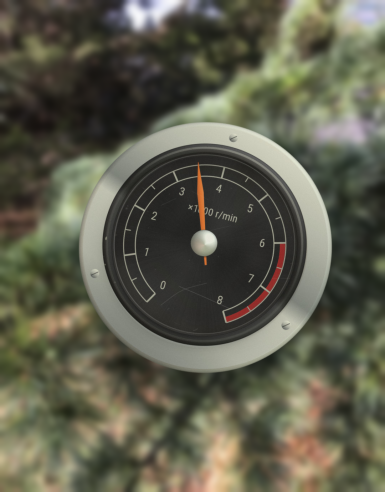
3500; rpm
